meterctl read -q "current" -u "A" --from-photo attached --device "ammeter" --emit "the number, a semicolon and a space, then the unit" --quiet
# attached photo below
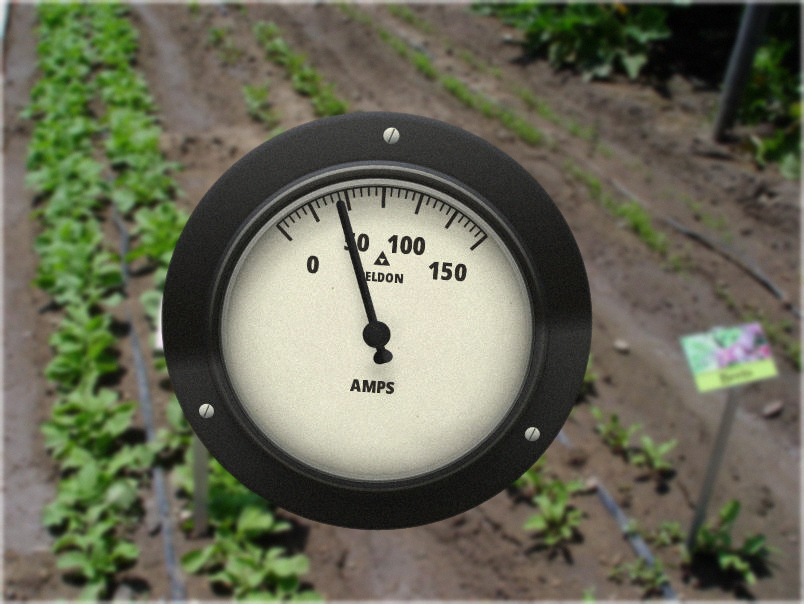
45; A
